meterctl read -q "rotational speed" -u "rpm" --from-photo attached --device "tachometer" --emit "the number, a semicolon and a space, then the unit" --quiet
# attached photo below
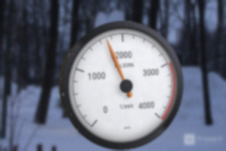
1700; rpm
